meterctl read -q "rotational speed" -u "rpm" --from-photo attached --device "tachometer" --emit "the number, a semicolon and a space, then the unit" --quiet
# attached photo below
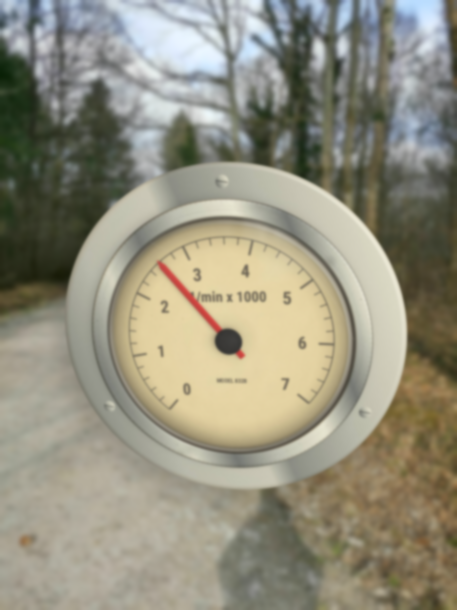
2600; rpm
